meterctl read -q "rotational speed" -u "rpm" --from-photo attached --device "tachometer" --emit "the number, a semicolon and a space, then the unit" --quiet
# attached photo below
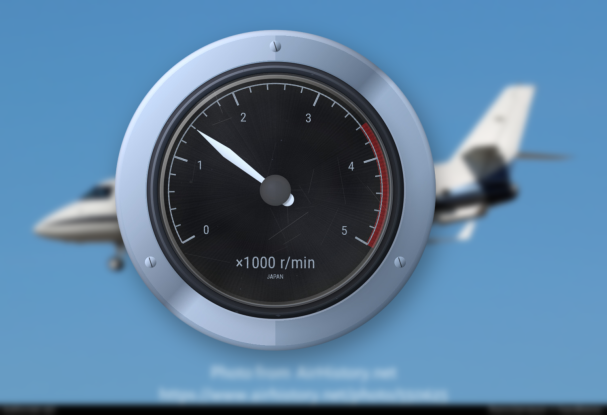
1400; rpm
